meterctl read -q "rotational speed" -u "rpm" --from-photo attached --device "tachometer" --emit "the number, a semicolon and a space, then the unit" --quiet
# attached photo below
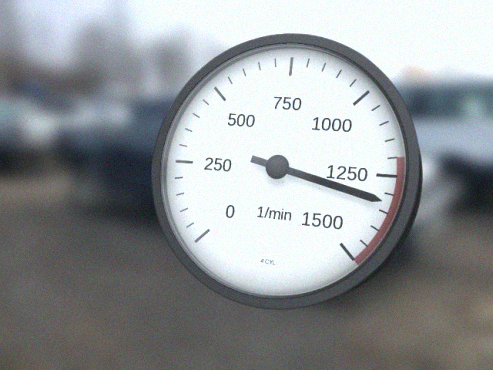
1325; rpm
